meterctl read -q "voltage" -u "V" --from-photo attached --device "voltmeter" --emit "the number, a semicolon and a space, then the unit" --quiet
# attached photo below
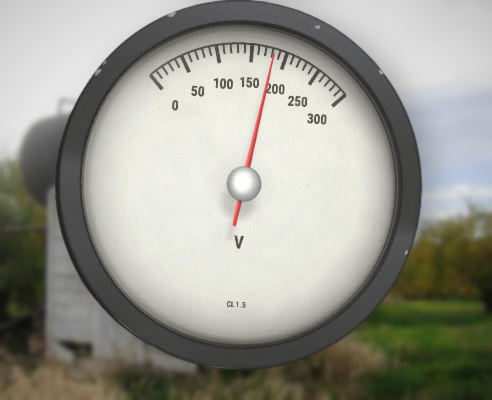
180; V
